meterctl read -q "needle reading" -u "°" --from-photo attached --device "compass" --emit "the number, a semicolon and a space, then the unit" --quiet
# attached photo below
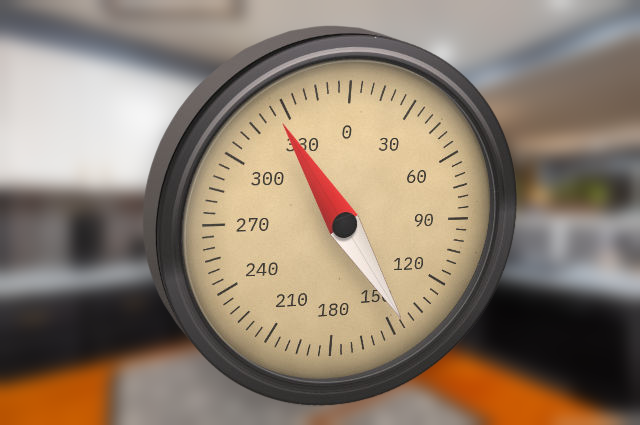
325; °
